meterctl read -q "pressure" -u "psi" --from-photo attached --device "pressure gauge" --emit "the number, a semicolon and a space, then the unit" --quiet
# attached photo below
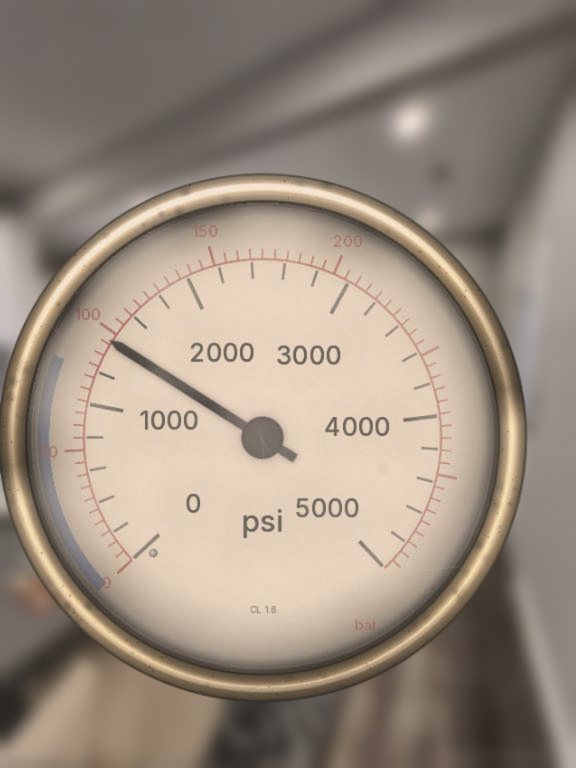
1400; psi
